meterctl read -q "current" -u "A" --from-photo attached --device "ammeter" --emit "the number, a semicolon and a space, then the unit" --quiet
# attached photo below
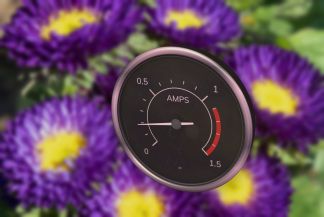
0.2; A
